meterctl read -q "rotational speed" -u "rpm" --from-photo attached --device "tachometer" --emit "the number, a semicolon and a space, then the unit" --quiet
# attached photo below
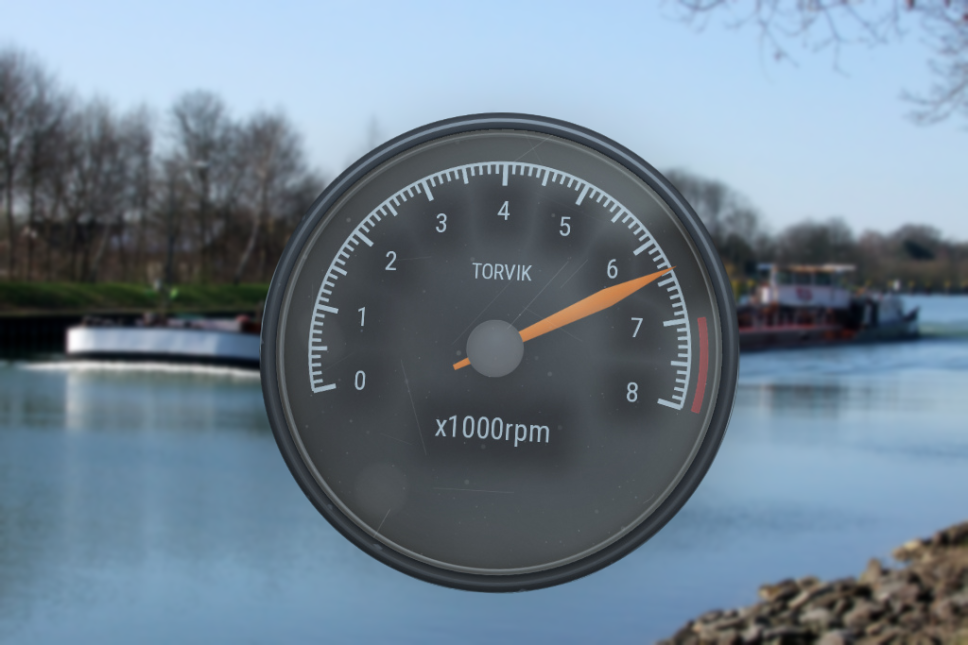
6400; rpm
